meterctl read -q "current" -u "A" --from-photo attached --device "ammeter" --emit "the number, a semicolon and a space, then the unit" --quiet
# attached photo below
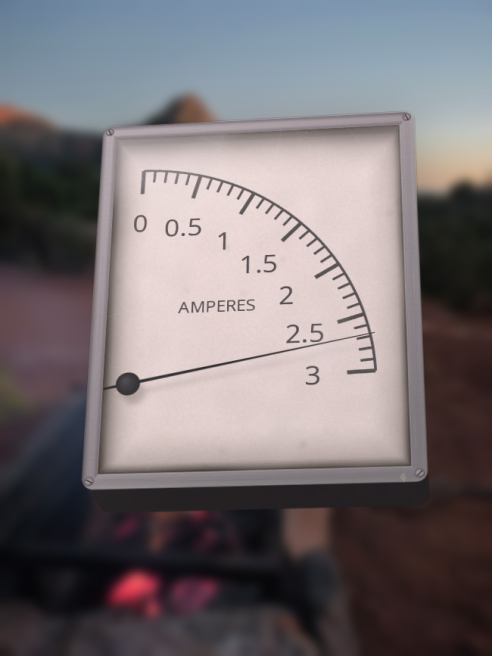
2.7; A
